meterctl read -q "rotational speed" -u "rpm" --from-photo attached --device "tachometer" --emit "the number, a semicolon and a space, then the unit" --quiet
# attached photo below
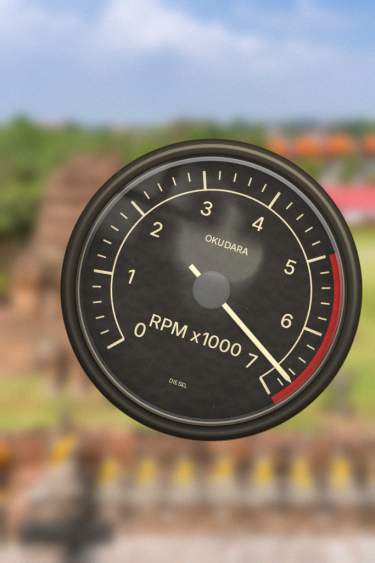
6700; rpm
